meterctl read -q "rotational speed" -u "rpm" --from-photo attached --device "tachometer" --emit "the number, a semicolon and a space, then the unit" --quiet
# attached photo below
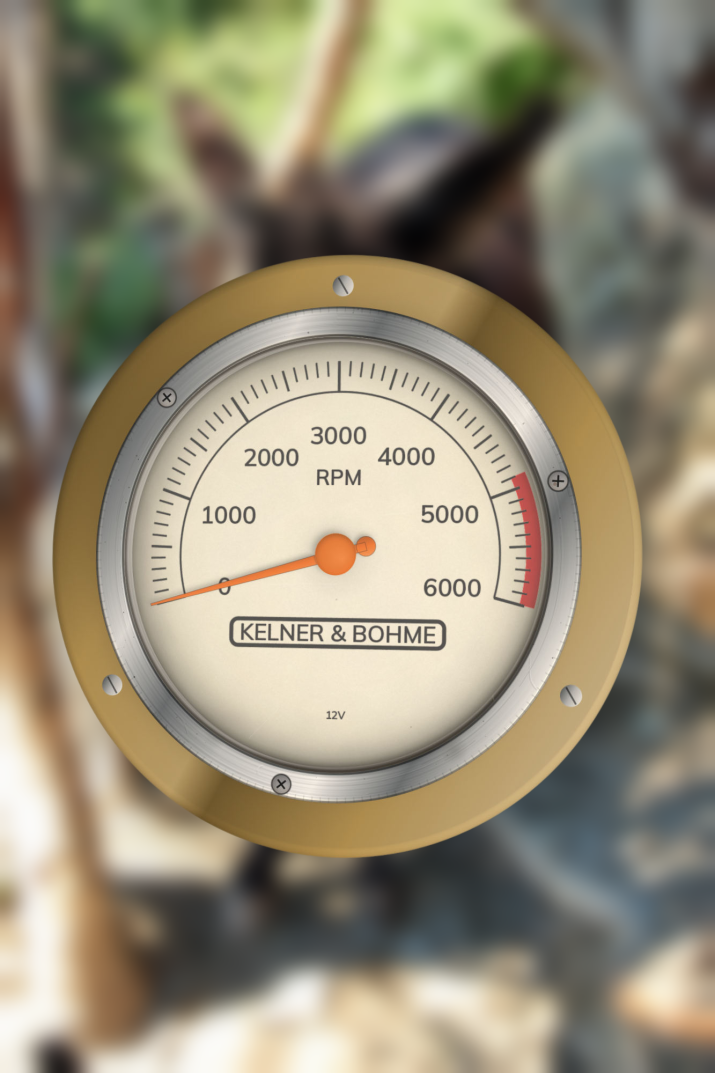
0; rpm
